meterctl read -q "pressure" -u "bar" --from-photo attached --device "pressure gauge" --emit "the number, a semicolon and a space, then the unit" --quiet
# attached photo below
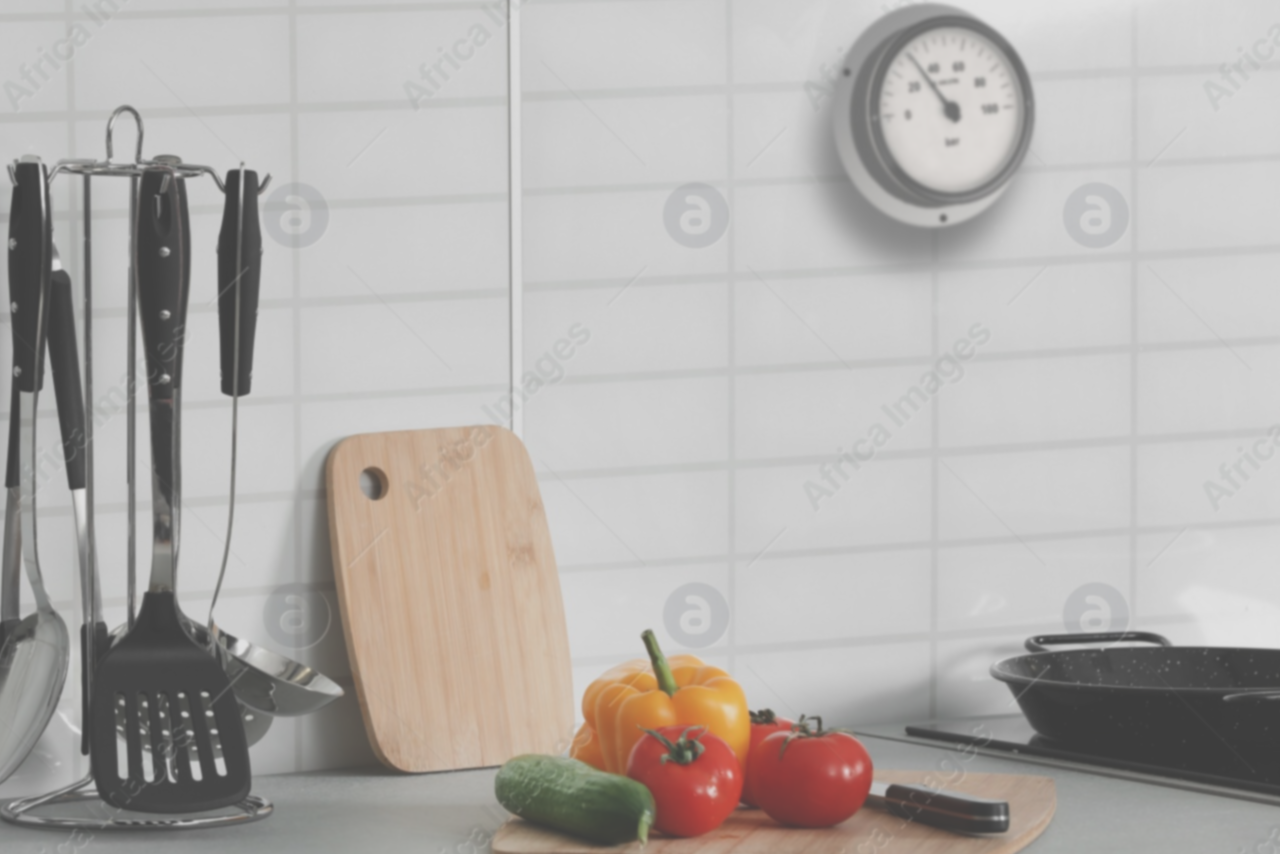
30; bar
